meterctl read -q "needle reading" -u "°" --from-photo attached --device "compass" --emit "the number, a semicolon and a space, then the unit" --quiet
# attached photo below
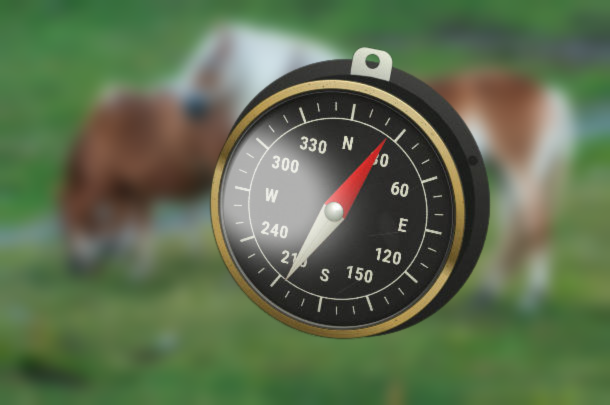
25; °
